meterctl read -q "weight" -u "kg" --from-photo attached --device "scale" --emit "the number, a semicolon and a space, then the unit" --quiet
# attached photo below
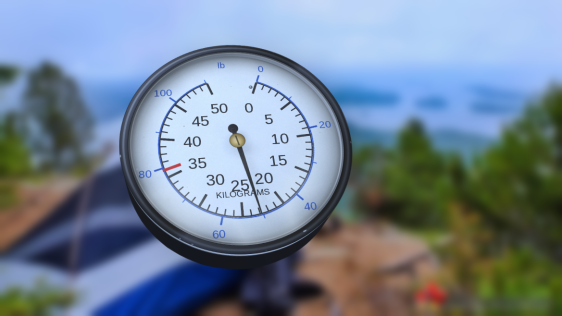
23; kg
